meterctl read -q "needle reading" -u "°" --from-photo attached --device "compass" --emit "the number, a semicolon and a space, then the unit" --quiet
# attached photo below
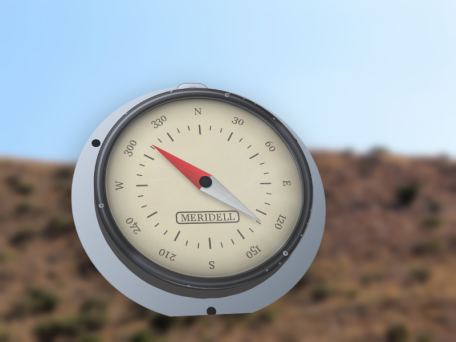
310; °
